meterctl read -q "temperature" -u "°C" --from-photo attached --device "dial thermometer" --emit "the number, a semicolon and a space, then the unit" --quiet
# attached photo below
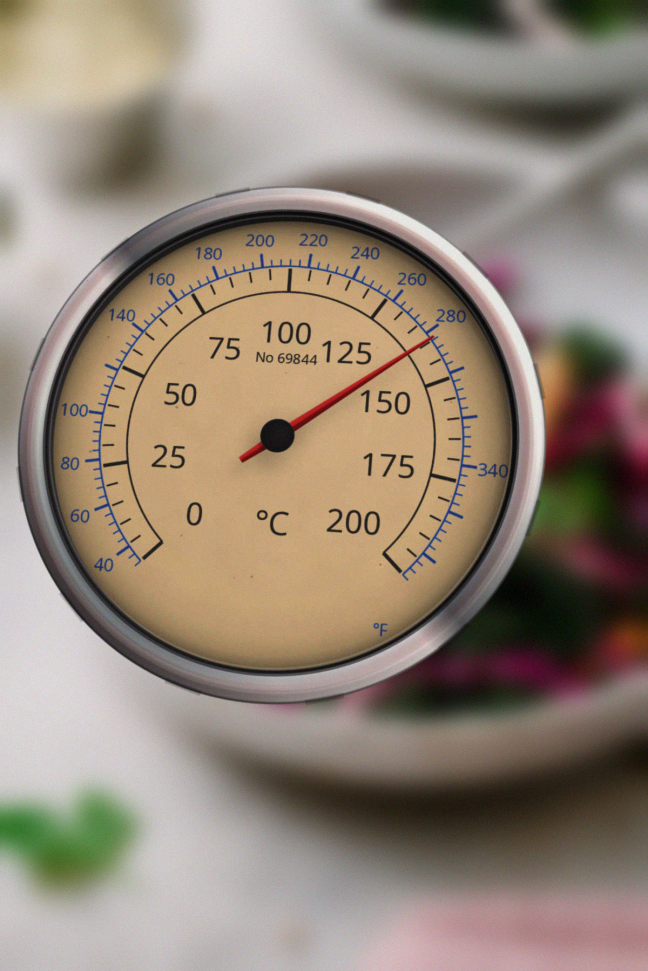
140; °C
